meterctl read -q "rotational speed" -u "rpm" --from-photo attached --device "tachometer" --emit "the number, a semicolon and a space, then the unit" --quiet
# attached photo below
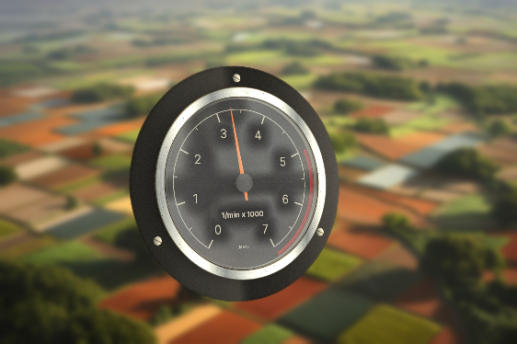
3250; rpm
